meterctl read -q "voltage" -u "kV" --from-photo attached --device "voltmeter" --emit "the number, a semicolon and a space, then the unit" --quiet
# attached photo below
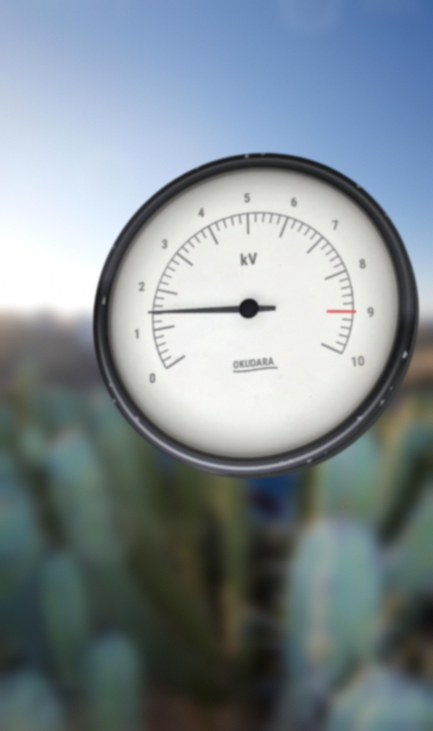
1.4; kV
